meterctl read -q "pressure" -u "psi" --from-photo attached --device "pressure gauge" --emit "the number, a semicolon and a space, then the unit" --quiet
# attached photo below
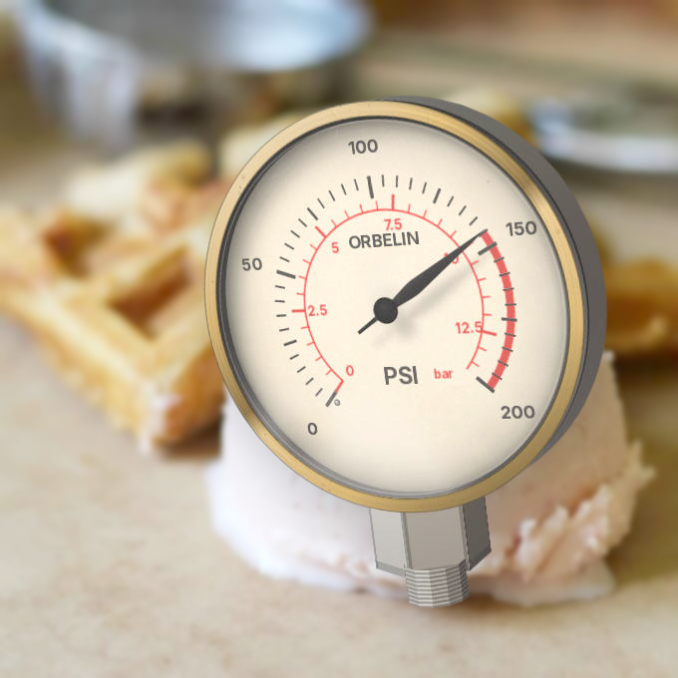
145; psi
